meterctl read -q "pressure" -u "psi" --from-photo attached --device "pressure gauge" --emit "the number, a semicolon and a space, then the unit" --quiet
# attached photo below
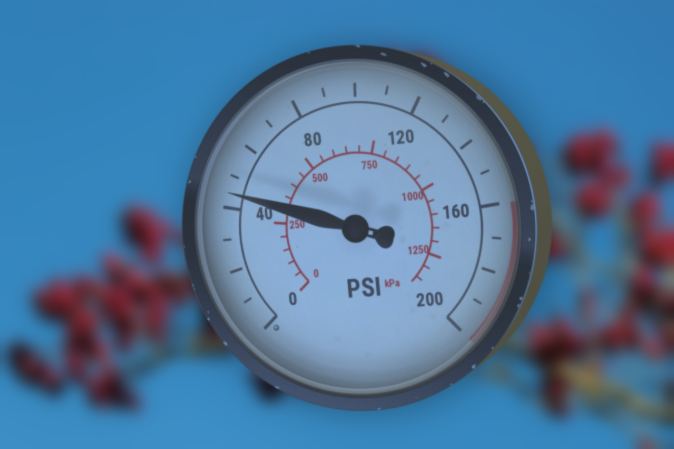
45; psi
